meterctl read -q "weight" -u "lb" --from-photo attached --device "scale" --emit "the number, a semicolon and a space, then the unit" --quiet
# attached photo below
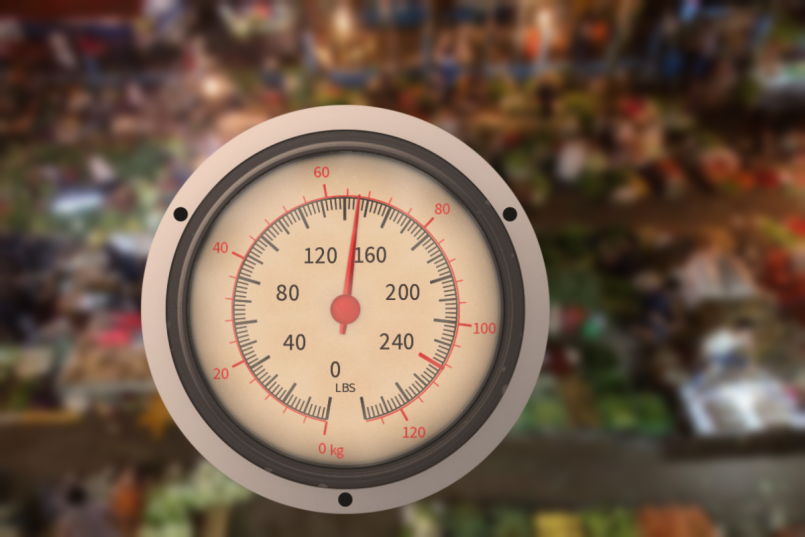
146; lb
